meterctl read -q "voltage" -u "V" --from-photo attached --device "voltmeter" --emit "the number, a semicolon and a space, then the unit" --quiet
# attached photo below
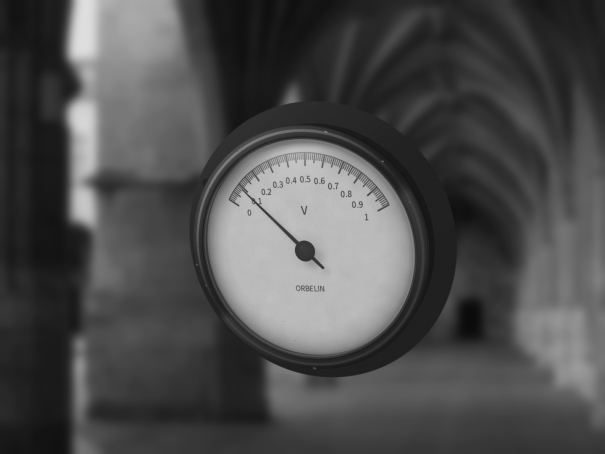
0.1; V
